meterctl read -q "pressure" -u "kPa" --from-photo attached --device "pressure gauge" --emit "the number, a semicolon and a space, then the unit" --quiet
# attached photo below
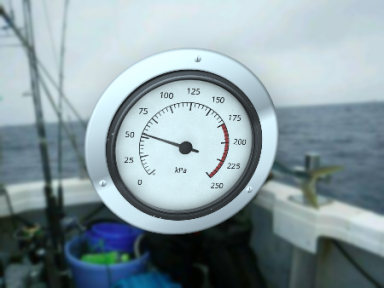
55; kPa
